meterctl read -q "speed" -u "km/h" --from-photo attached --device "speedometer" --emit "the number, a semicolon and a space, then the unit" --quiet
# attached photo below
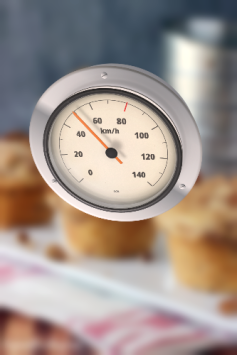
50; km/h
